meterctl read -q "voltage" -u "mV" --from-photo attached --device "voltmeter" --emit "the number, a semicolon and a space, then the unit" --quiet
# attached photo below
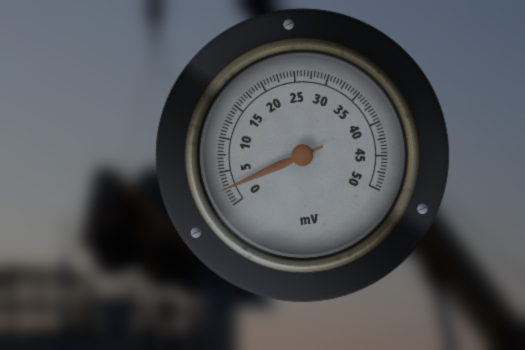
2.5; mV
